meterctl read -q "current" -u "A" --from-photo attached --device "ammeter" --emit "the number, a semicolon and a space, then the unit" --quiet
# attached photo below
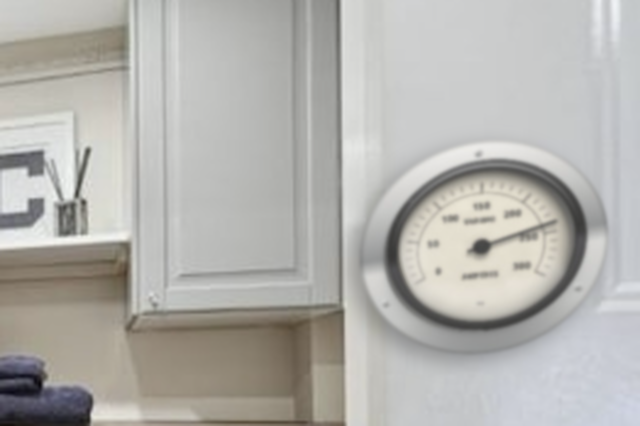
240; A
